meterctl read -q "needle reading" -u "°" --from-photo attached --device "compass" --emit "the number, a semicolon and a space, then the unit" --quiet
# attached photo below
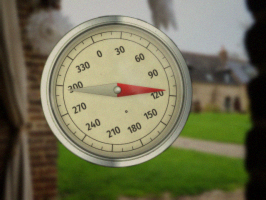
115; °
